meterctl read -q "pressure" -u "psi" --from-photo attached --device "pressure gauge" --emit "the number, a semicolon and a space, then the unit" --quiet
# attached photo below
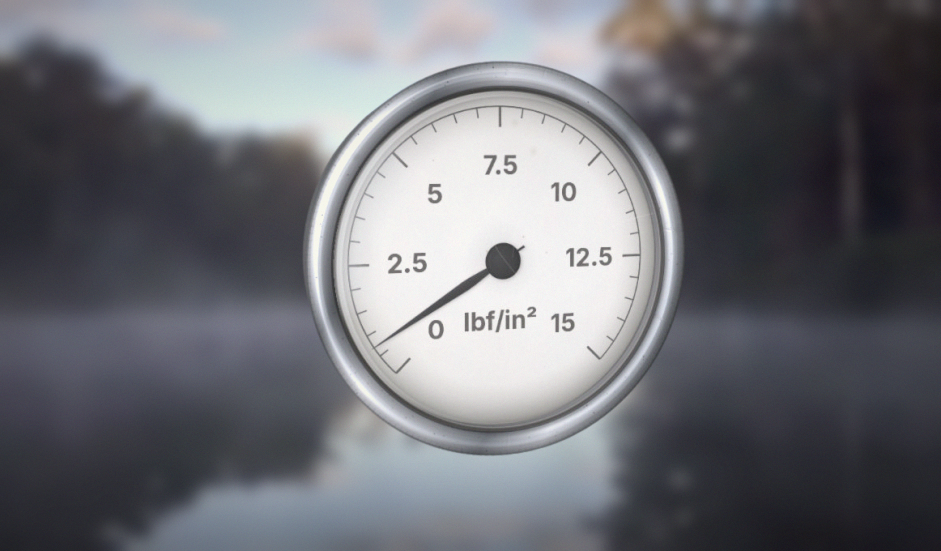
0.75; psi
